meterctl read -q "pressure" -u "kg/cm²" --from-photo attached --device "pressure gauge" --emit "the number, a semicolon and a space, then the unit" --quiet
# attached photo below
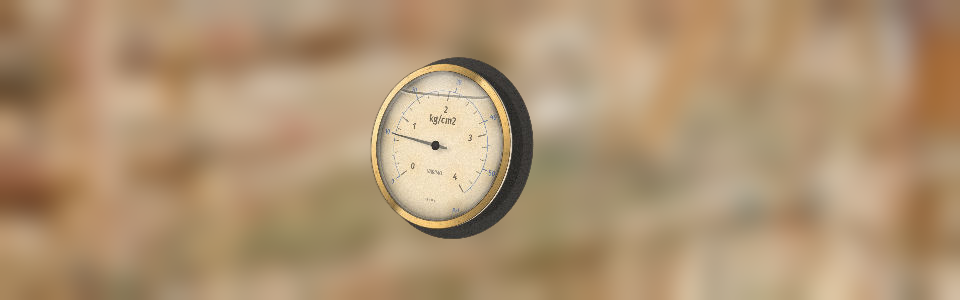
0.7; kg/cm²
